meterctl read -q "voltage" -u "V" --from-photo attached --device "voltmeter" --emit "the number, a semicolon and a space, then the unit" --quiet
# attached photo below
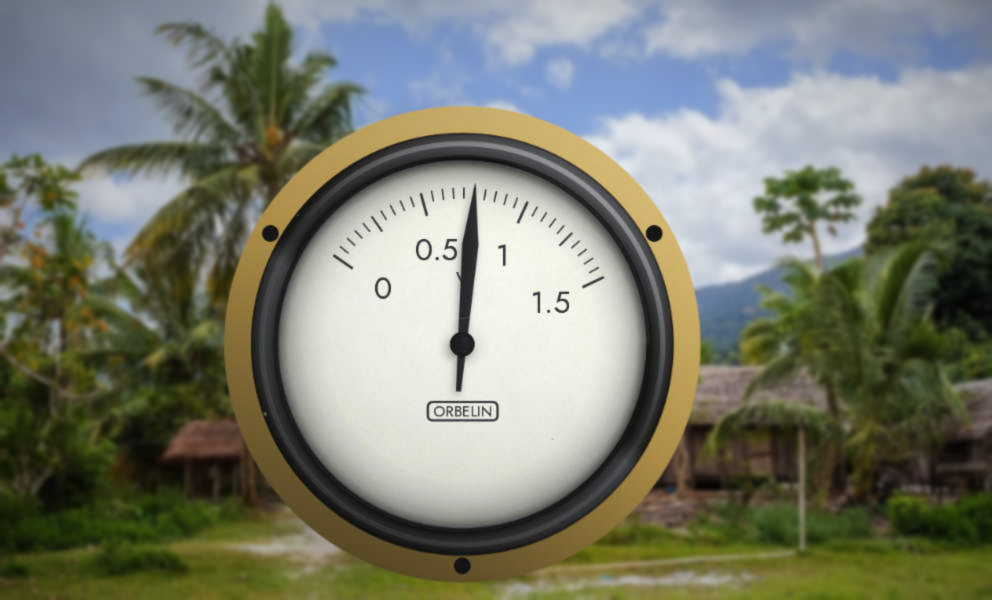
0.75; V
